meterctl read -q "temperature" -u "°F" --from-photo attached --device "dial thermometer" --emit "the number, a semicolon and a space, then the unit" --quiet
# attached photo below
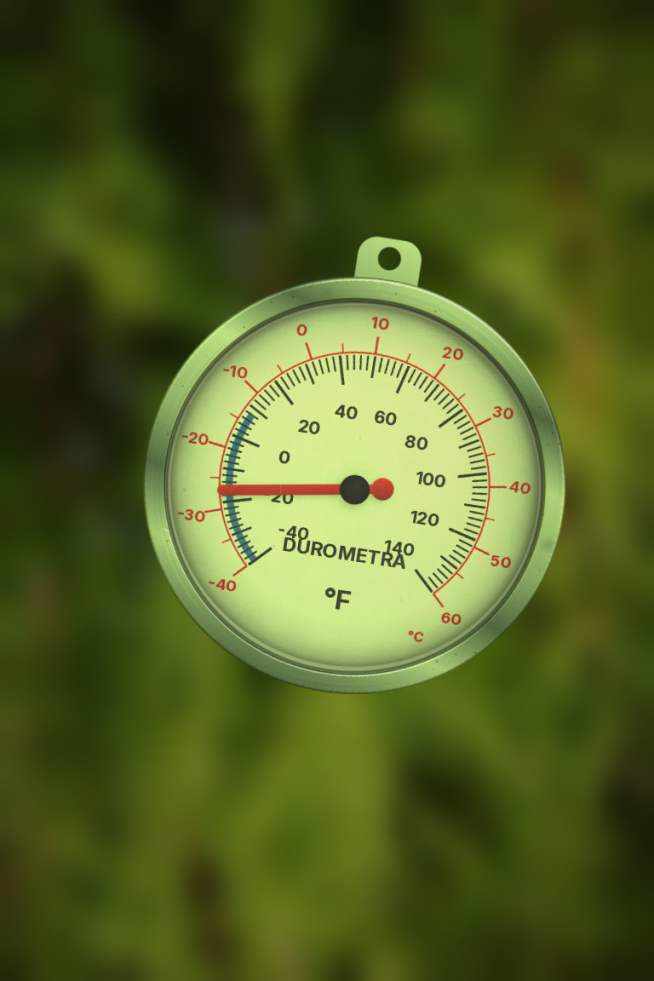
-16; °F
